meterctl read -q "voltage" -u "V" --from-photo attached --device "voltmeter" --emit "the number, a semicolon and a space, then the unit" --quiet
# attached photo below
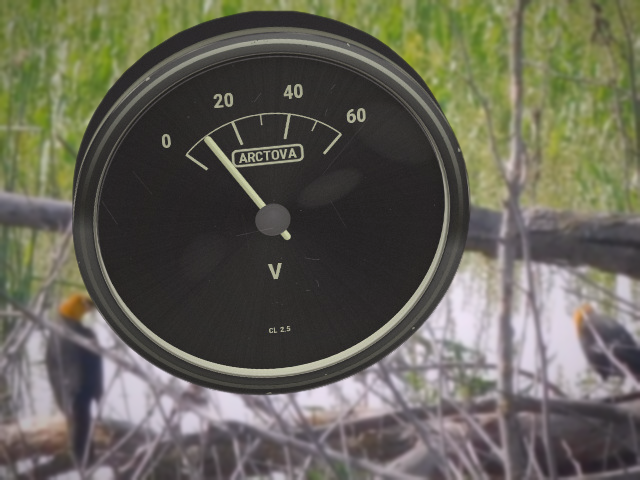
10; V
